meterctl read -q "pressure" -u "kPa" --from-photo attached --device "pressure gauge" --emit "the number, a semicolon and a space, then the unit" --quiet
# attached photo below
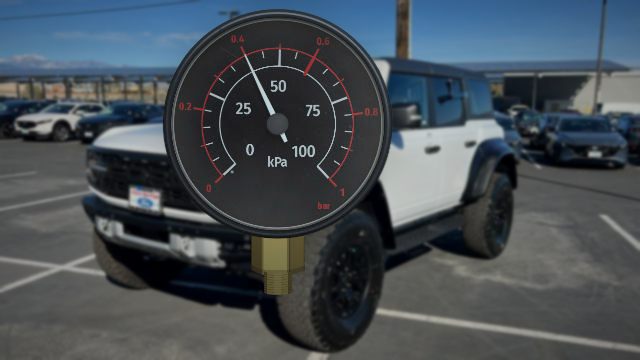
40; kPa
